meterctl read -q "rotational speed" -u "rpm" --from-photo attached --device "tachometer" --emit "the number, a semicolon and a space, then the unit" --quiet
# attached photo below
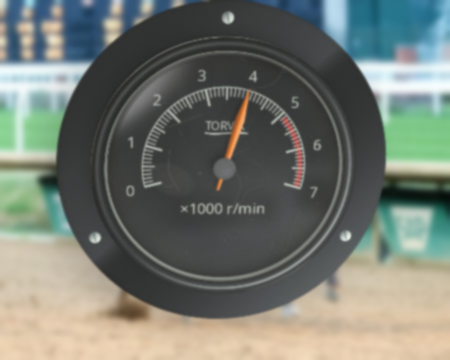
4000; rpm
